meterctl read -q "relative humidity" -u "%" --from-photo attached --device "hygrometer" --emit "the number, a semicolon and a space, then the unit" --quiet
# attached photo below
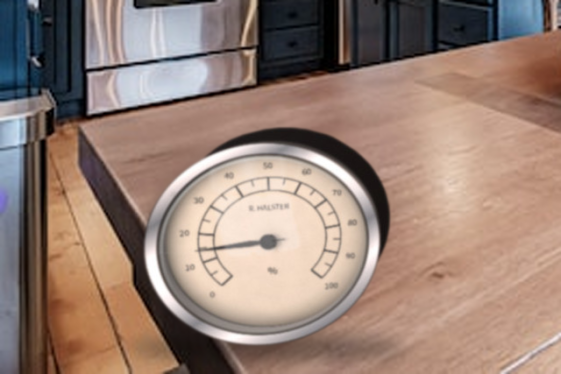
15; %
